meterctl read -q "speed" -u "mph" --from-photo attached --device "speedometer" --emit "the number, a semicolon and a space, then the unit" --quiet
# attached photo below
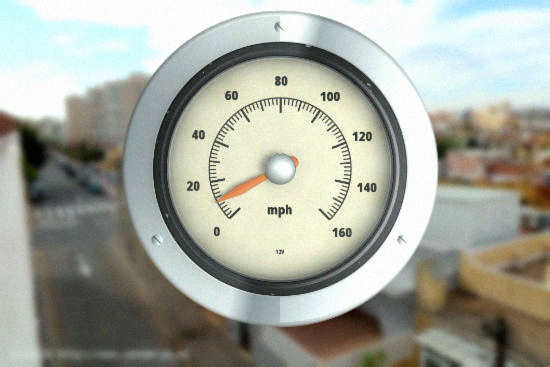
10; mph
